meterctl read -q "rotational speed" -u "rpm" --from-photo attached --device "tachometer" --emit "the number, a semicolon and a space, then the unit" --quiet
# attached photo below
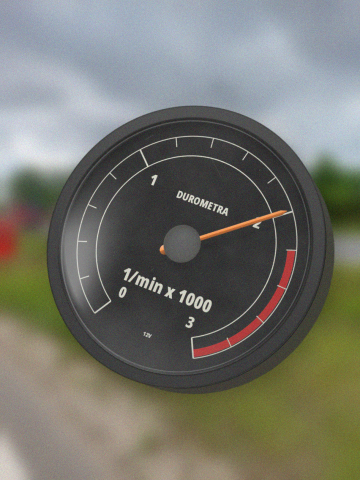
2000; rpm
